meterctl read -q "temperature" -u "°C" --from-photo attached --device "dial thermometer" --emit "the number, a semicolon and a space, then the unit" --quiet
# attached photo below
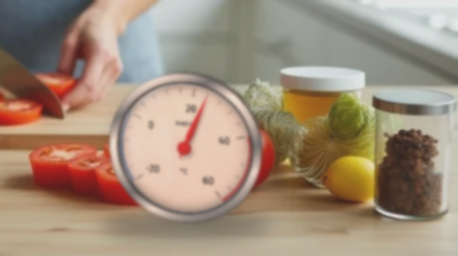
24; °C
